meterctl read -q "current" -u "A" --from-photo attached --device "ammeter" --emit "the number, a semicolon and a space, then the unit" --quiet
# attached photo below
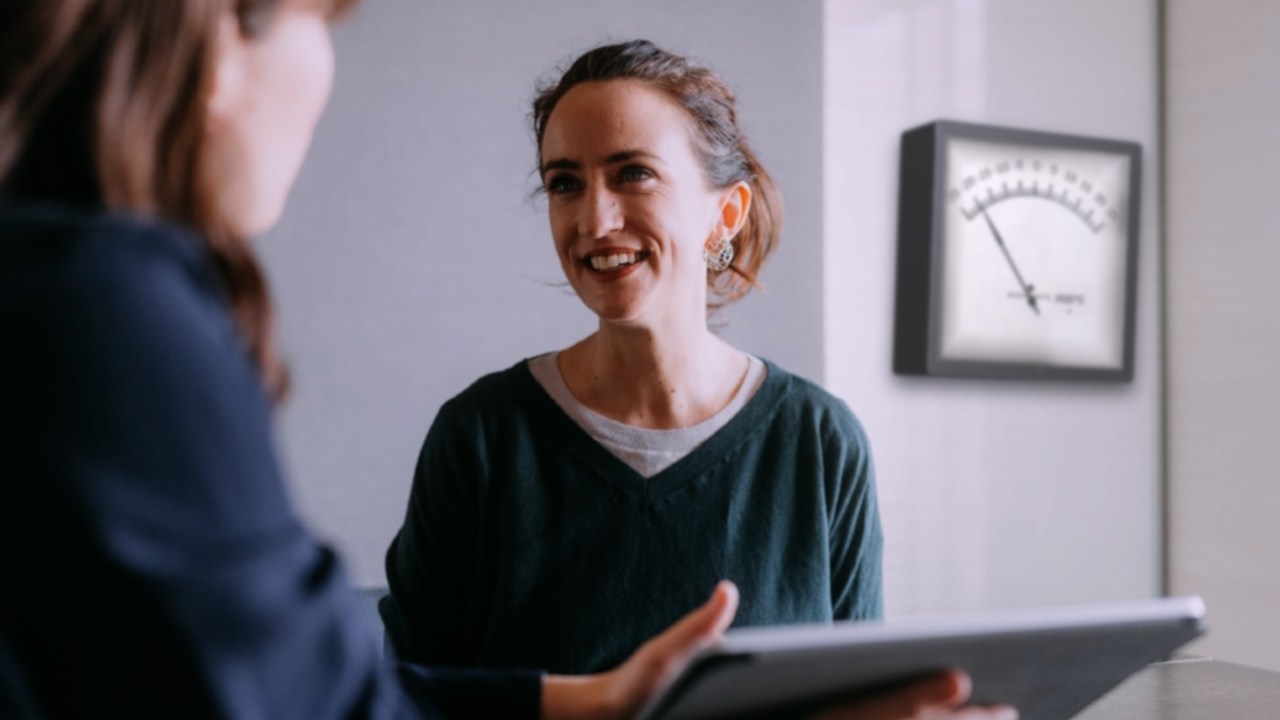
-20; A
